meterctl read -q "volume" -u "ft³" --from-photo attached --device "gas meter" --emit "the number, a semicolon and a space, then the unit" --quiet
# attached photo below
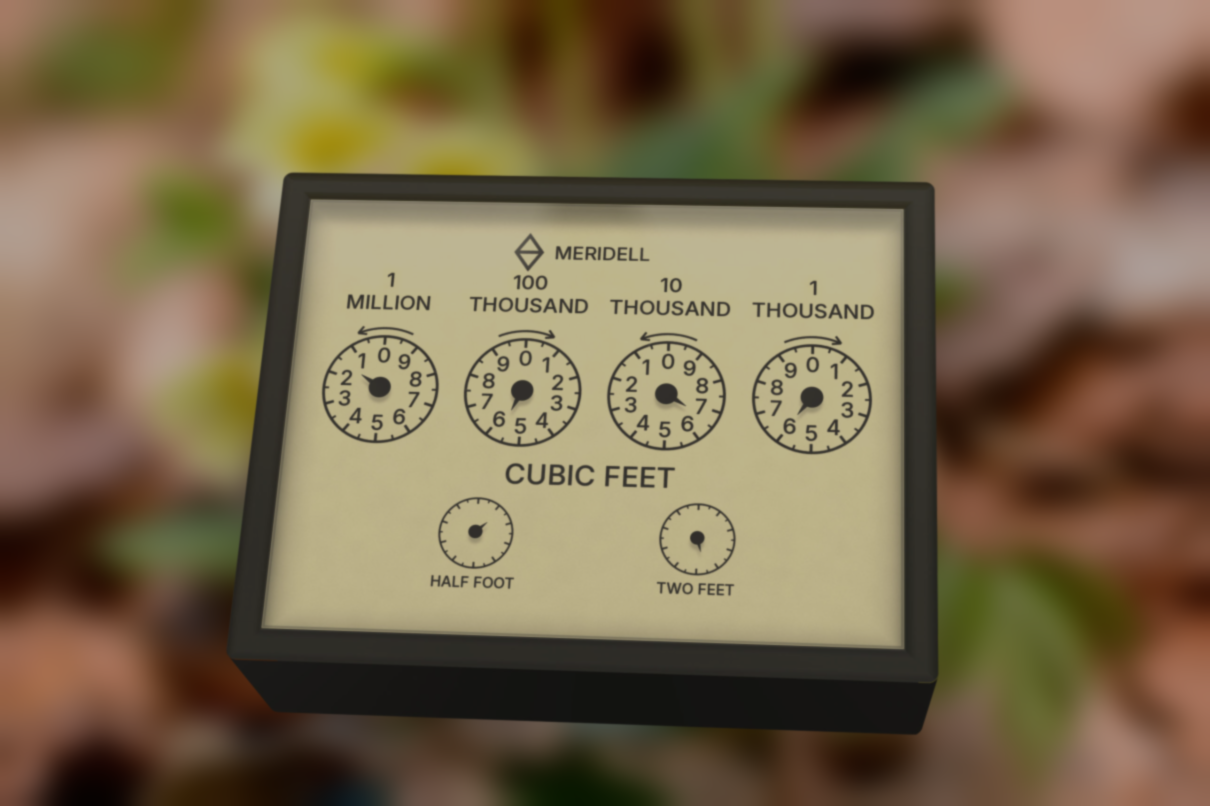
156600; ft³
